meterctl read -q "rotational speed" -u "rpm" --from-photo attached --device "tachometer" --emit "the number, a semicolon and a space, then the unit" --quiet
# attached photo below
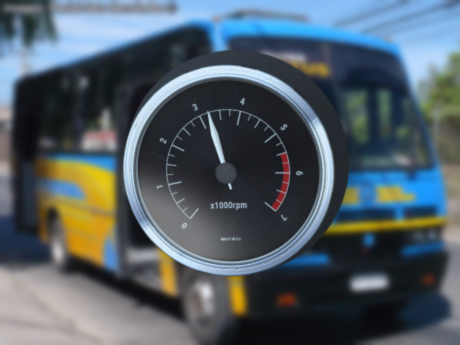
3250; rpm
